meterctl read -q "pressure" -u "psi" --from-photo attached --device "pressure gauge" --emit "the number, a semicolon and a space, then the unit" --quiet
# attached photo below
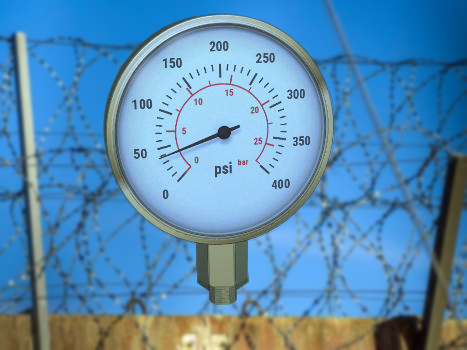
40; psi
